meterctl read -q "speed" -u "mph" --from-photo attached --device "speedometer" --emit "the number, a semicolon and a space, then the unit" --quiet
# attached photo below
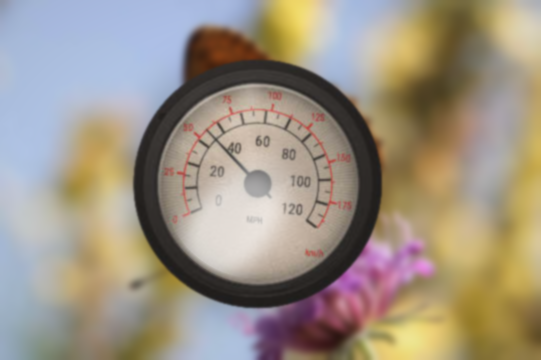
35; mph
